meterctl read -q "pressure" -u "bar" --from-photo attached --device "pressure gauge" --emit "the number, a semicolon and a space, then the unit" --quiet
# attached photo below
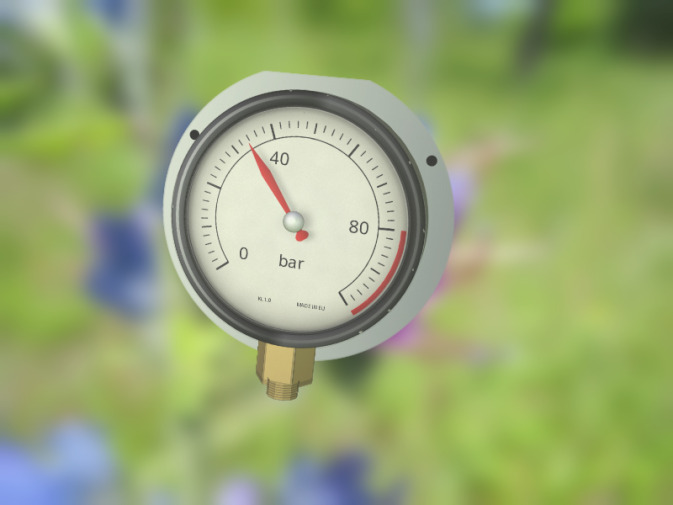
34; bar
